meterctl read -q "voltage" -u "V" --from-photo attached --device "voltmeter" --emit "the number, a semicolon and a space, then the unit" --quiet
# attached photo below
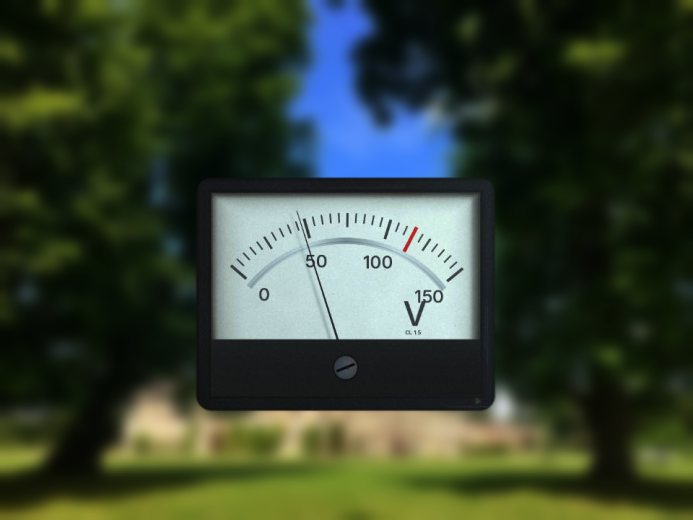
47.5; V
